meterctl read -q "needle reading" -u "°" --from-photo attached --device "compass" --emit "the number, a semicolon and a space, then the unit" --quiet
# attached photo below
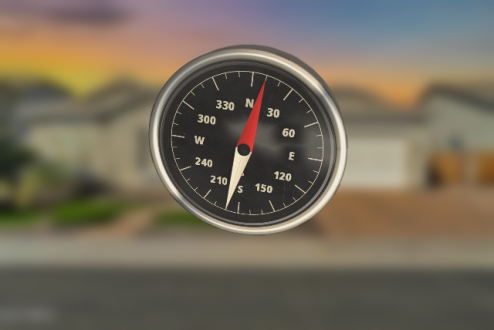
10; °
